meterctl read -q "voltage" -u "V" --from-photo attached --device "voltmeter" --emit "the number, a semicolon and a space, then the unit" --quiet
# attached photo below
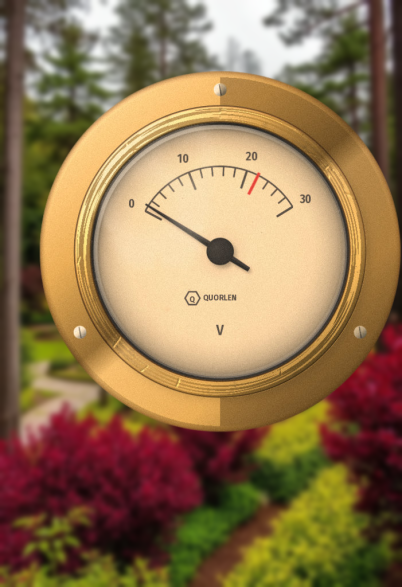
1; V
